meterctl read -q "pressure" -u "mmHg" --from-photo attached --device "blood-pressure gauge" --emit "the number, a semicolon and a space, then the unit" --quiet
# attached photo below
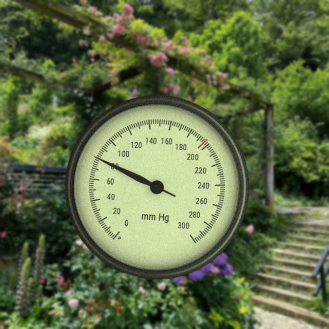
80; mmHg
